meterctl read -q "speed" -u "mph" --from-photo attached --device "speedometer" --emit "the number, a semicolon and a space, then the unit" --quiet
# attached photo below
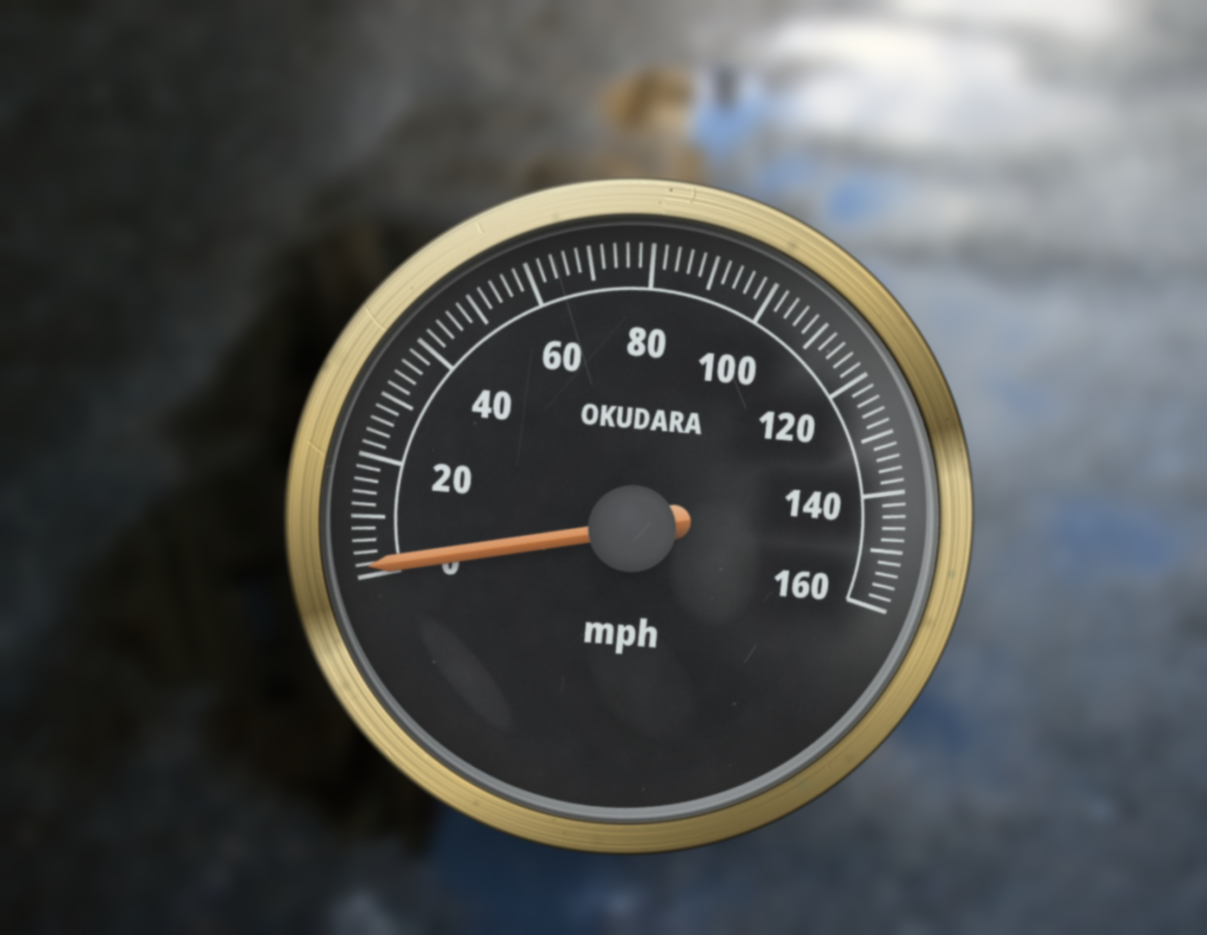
2; mph
